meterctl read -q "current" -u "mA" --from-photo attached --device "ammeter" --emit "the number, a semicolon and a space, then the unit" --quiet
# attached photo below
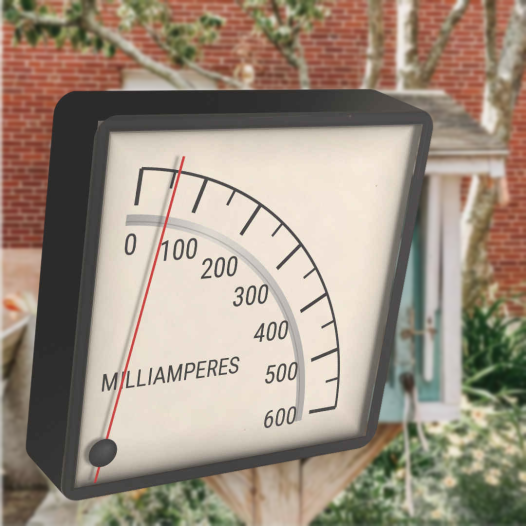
50; mA
